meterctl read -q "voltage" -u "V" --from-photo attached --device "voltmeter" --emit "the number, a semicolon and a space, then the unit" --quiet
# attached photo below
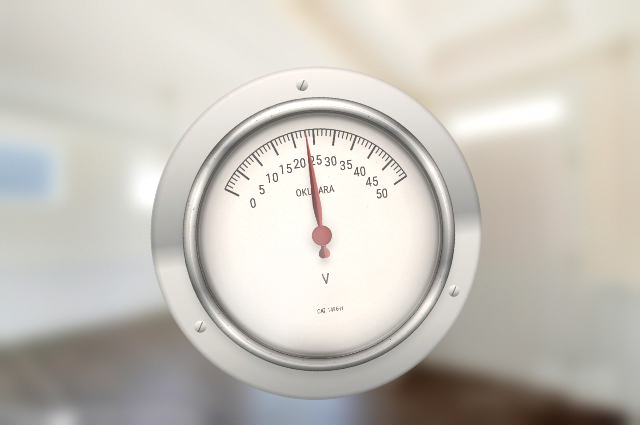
23; V
